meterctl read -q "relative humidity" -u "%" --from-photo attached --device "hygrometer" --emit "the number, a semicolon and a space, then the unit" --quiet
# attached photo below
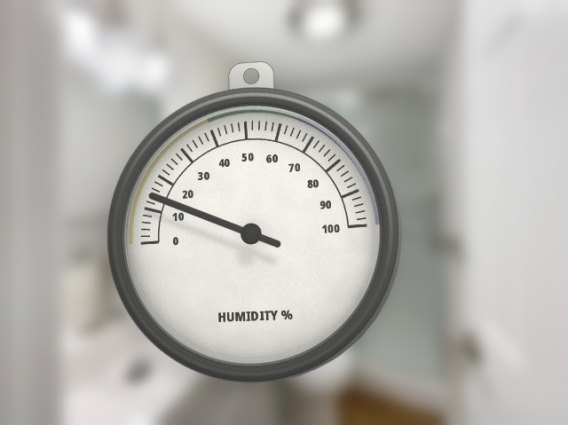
14; %
